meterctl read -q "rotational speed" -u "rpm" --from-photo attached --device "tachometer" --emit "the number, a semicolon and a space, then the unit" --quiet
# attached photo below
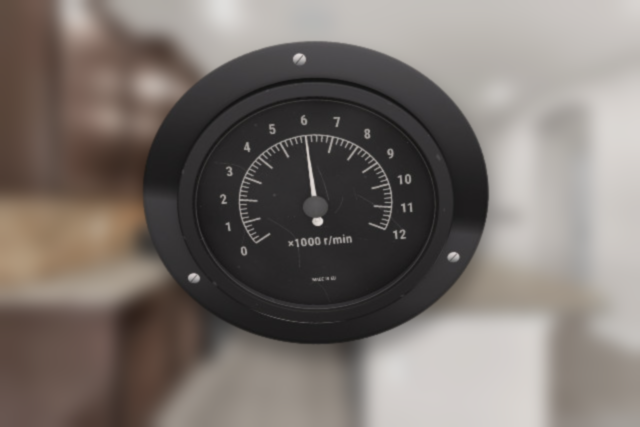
6000; rpm
